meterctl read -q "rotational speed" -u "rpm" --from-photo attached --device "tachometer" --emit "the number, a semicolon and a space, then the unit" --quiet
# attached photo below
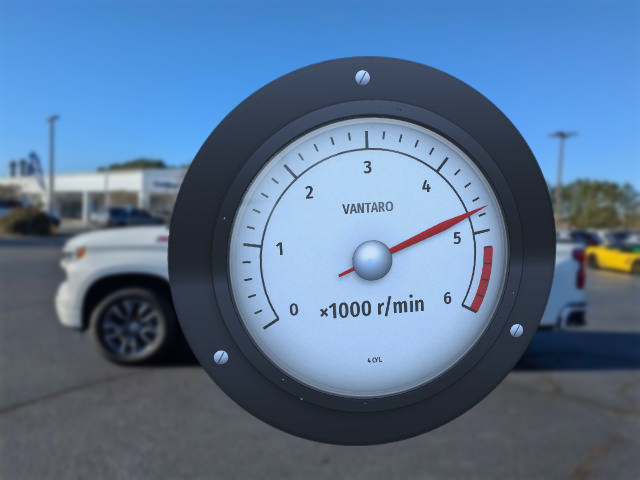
4700; rpm
